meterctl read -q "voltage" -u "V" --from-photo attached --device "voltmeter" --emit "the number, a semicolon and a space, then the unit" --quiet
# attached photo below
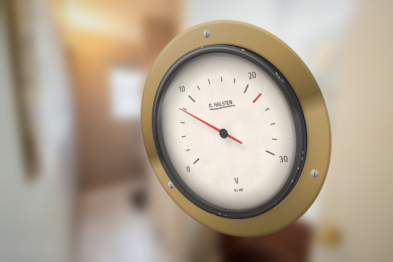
8; V
